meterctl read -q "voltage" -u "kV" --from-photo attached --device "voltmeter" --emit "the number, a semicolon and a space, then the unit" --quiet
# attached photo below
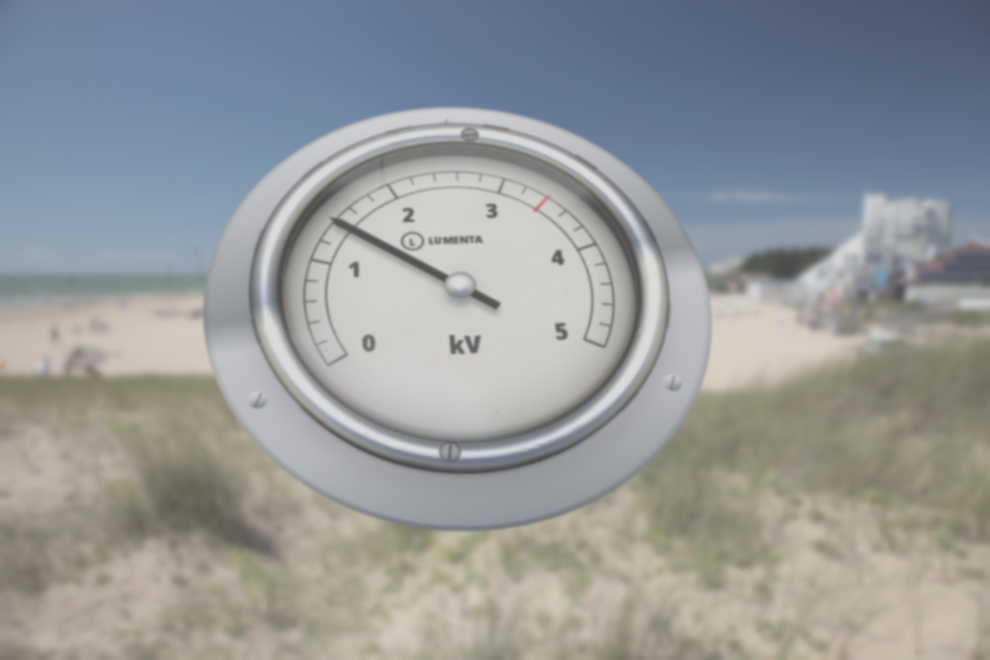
1.4; kV
